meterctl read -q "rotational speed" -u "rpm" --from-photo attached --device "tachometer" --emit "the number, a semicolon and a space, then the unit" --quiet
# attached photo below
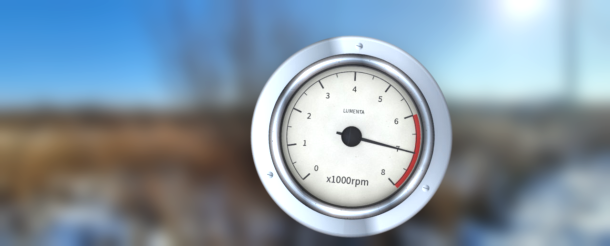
7000; rpm
